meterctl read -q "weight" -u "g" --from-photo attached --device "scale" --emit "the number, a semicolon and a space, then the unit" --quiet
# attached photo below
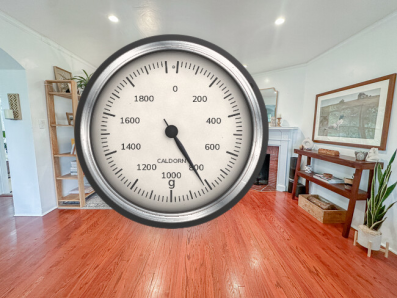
820; g
